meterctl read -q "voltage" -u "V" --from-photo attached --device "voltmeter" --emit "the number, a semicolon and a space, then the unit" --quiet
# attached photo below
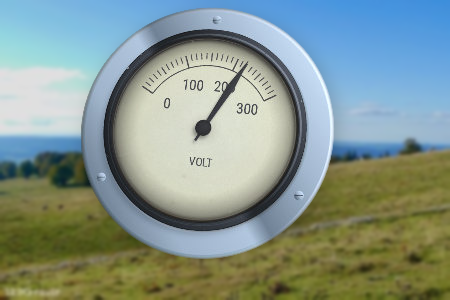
220; V
